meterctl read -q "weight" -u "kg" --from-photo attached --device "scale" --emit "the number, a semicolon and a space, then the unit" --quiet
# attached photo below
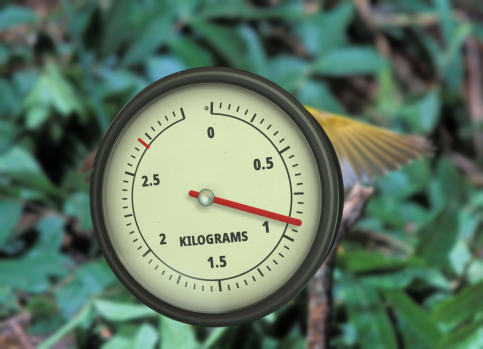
0.9; kg
